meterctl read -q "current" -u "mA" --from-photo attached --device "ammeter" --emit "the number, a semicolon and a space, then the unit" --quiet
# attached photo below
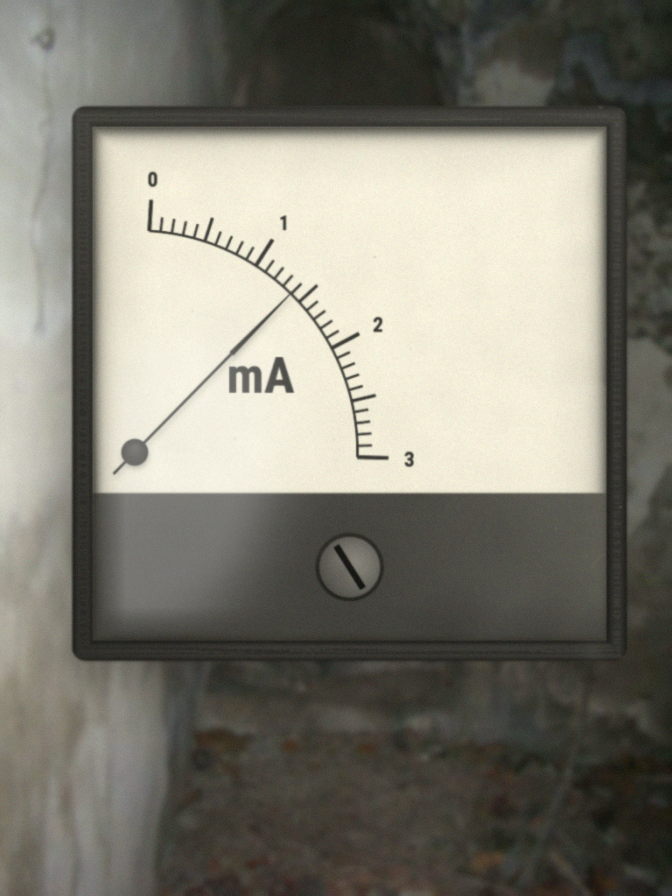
1.4; mA
